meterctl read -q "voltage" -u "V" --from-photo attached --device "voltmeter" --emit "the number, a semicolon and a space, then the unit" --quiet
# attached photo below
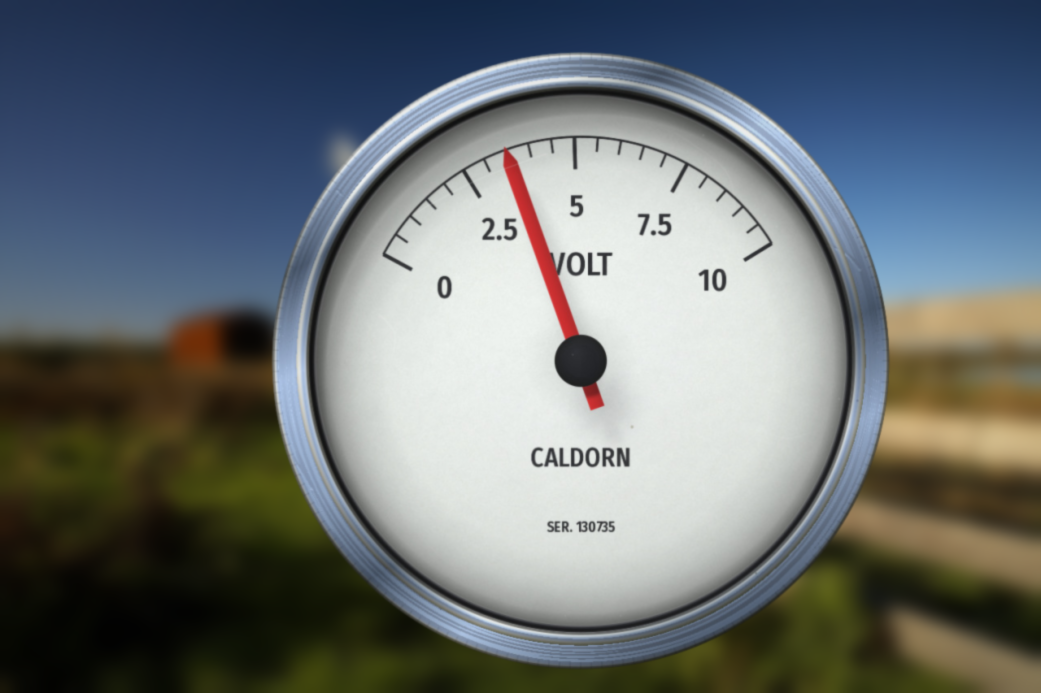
3.5; V
